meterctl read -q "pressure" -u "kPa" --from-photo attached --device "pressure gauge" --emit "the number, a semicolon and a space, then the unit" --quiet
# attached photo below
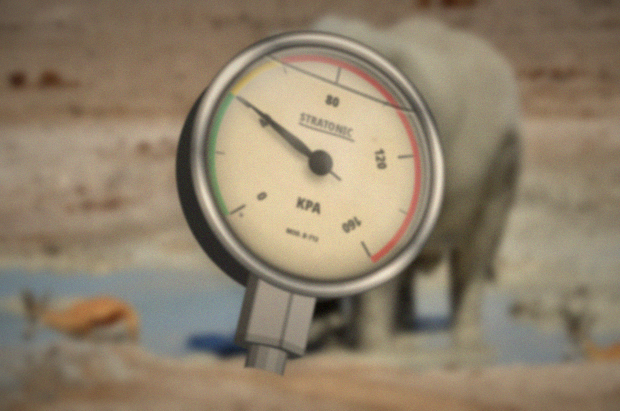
40; kPa
